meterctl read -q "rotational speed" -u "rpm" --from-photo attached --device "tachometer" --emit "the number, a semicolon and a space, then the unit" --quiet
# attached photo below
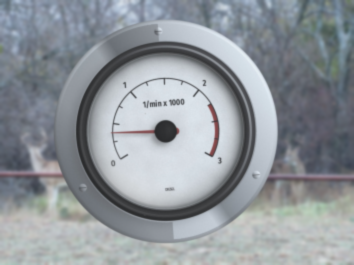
375; rpm
